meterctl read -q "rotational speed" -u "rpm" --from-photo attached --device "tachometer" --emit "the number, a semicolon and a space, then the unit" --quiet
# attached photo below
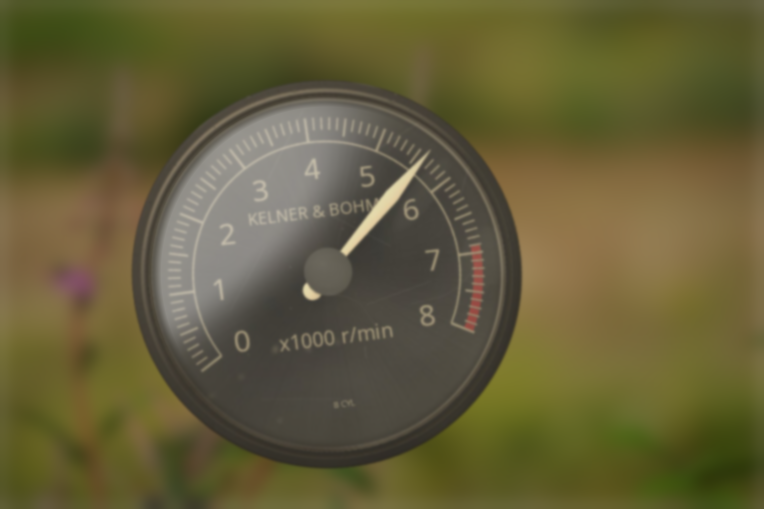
5600; rpm
